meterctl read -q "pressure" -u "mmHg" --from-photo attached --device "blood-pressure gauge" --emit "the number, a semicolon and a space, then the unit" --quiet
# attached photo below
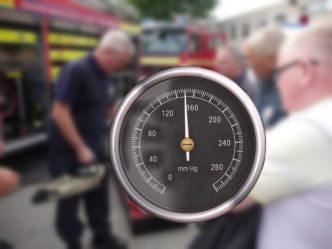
150; mmHg
